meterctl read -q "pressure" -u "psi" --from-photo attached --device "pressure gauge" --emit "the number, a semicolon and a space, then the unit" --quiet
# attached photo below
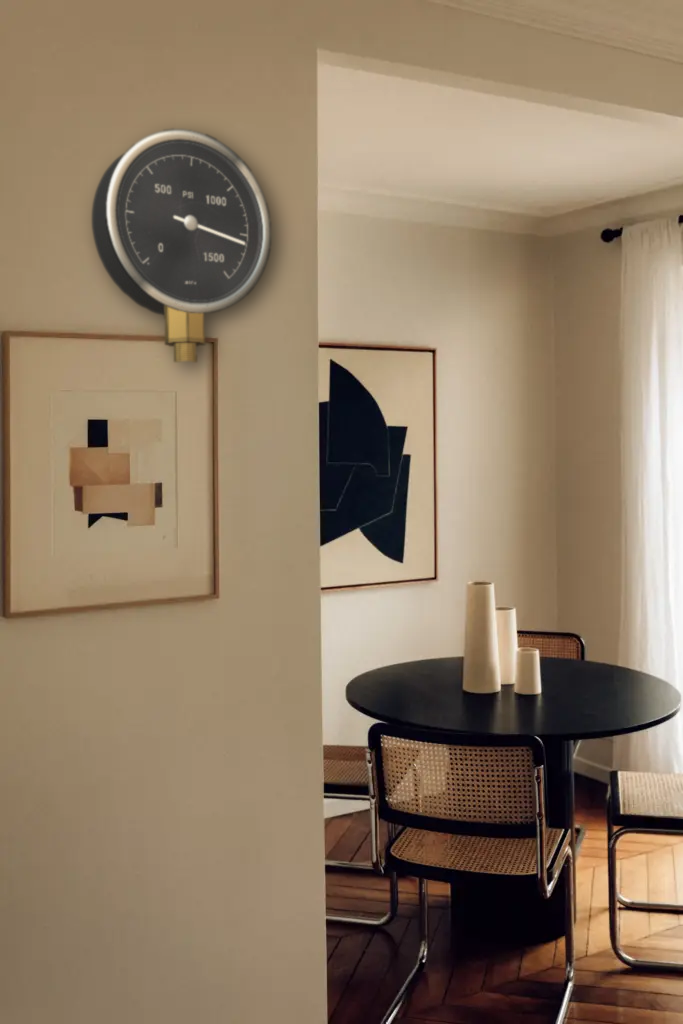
1300; psi
